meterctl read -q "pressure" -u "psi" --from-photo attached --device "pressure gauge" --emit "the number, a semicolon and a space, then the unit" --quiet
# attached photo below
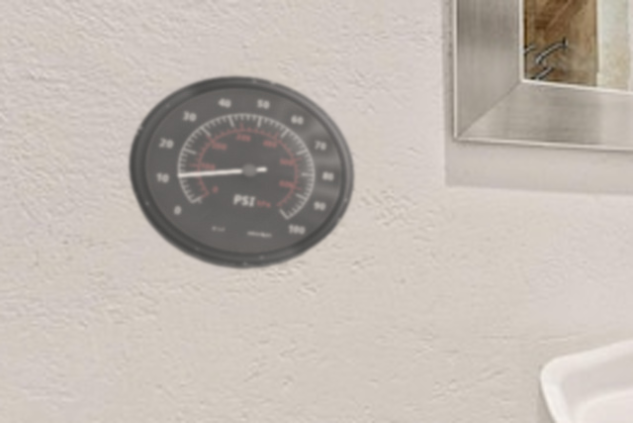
10; psi
